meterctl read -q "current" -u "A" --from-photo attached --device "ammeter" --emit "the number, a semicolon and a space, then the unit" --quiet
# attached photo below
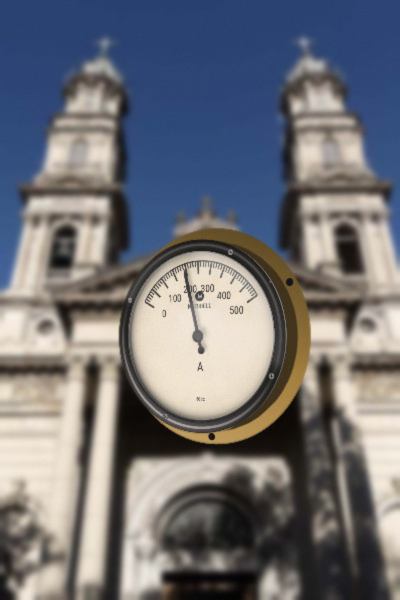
200; A
